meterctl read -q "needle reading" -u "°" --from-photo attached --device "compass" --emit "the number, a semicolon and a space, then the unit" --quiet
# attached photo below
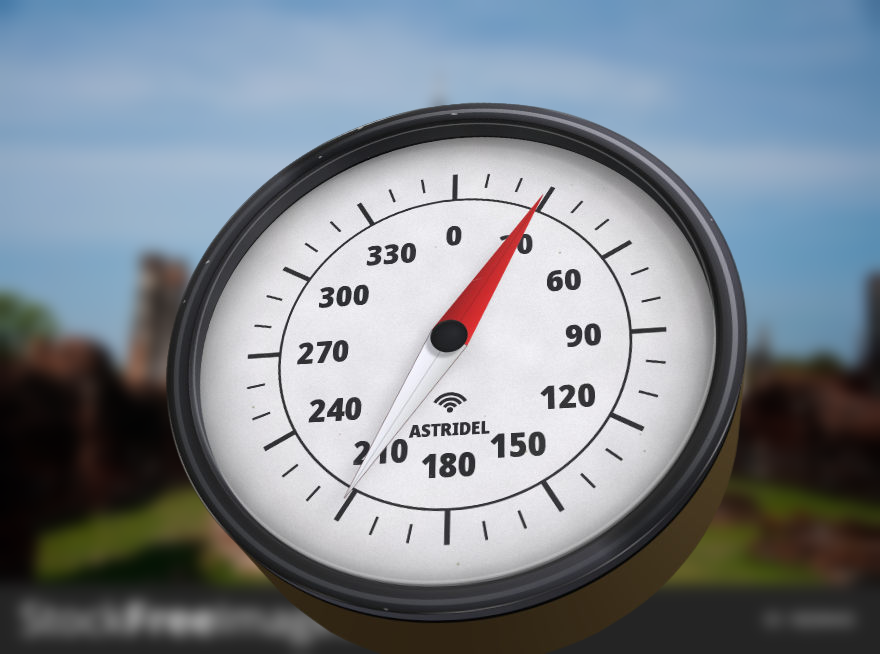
30; °
